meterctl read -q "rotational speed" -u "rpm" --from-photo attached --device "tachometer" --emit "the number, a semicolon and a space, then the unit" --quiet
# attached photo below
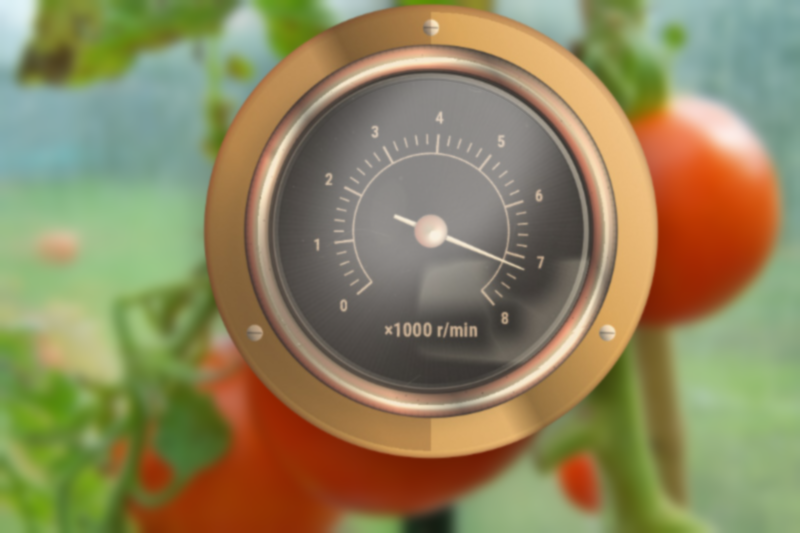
7200; rpm
